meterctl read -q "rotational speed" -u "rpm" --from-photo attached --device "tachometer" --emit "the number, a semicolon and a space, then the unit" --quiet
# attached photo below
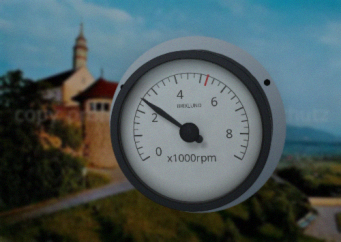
2500; rpm
